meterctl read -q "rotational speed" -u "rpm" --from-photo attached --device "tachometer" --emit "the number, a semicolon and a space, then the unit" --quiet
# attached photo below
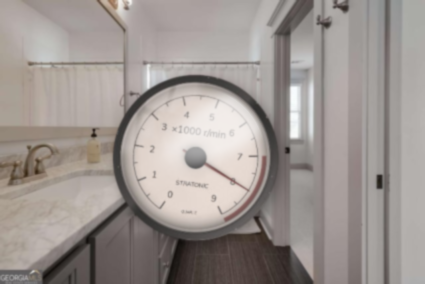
8000; rpm
